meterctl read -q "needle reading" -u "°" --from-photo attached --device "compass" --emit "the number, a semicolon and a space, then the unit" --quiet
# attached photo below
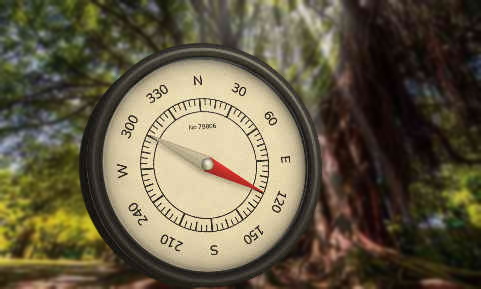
120; °
